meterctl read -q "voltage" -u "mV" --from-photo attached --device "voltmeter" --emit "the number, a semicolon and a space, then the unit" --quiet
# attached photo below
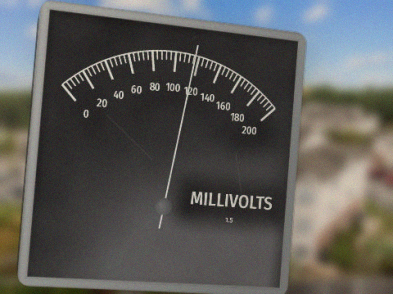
116; mV
